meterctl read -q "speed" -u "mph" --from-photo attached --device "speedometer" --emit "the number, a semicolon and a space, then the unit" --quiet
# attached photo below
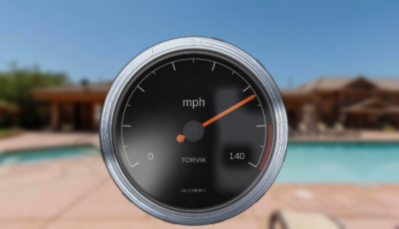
105; mph
